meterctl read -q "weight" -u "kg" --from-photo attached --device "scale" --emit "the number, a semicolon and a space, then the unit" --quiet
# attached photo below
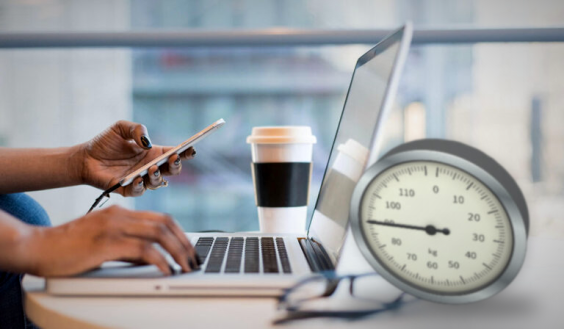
90; kg
